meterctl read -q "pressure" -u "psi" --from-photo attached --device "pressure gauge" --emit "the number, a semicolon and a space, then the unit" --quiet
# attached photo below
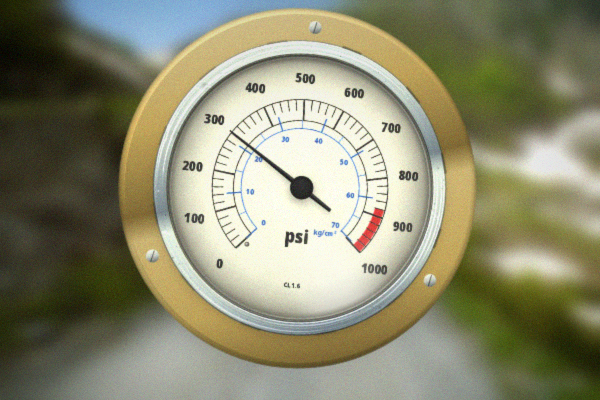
300; psi
